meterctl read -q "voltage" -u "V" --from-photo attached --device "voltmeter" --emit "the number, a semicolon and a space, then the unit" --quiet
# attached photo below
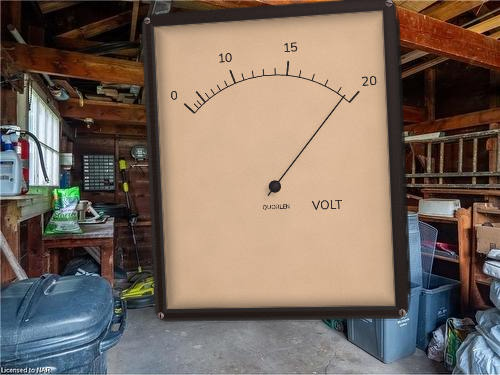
19.5; V
